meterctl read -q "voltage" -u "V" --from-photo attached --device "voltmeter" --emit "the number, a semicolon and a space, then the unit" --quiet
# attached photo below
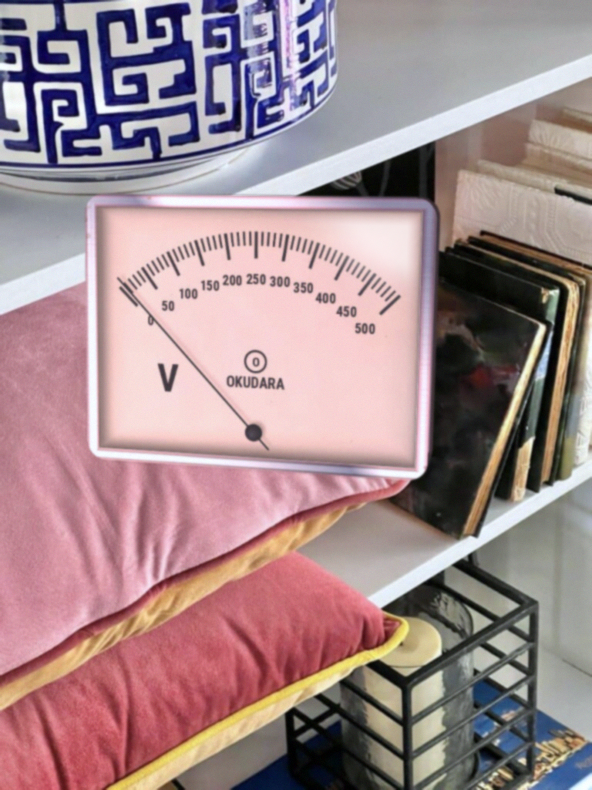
10; V
